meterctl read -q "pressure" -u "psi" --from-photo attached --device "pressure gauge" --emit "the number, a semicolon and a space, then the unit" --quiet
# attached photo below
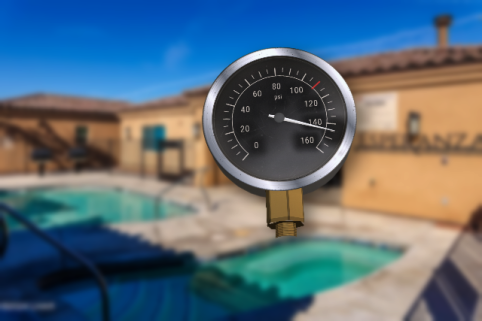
145; psi
